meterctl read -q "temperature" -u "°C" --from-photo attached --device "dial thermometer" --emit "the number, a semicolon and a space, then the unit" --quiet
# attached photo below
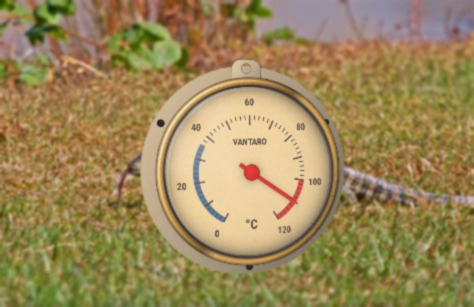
110; °C
